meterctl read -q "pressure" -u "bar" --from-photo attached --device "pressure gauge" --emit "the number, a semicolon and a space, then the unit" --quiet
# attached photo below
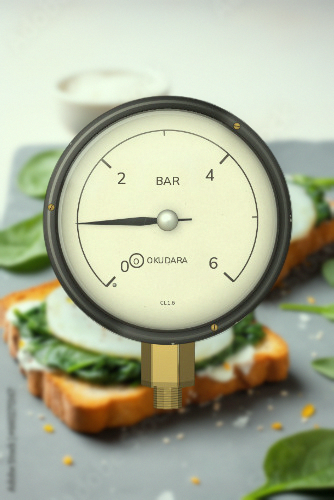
1; bar
